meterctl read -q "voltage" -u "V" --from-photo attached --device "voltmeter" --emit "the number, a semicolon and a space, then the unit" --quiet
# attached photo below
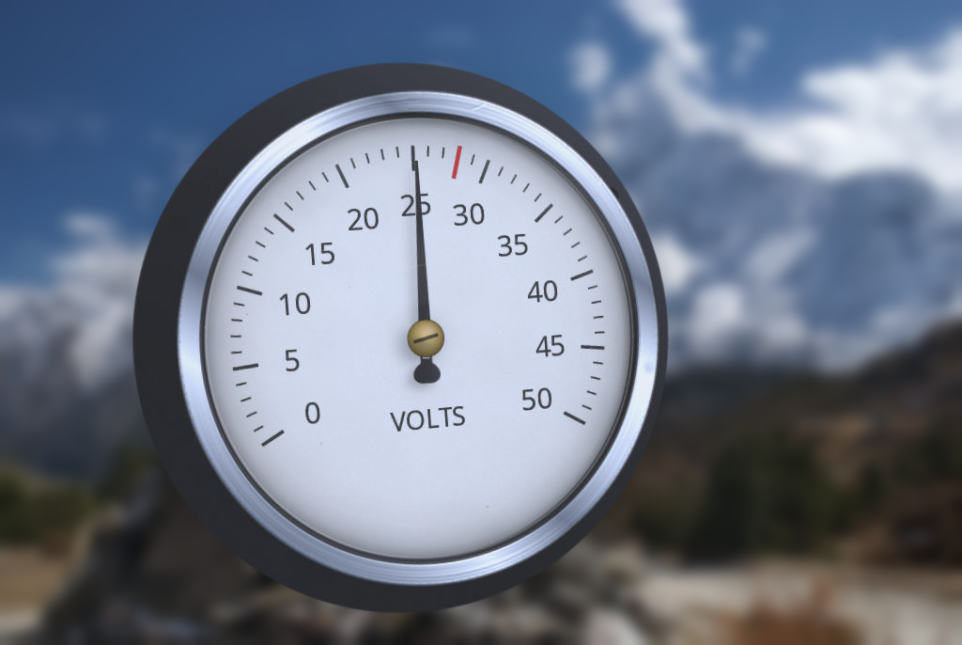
25; V
